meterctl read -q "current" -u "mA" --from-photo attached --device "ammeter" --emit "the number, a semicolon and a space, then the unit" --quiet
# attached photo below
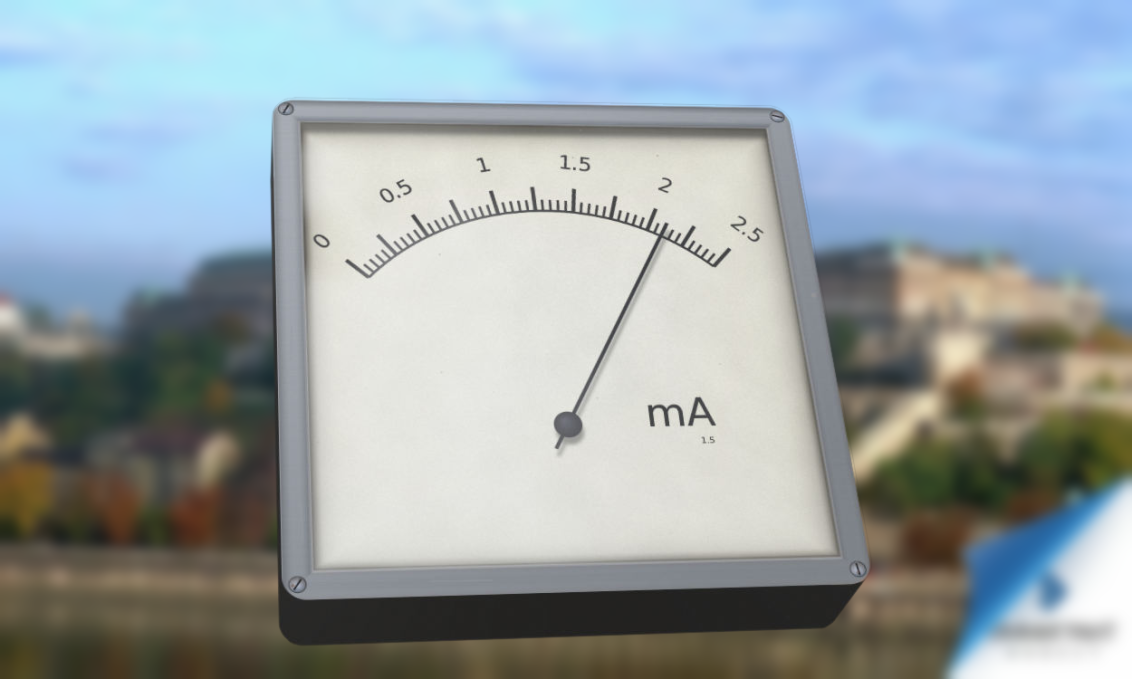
2.1; mA
